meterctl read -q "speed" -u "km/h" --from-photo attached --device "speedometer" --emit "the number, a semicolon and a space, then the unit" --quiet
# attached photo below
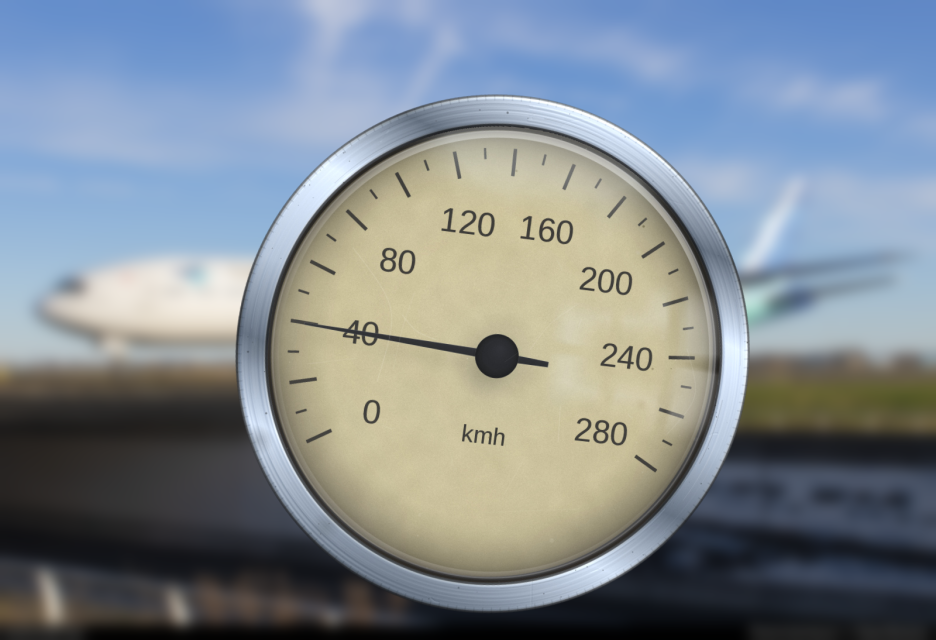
40; km/h
